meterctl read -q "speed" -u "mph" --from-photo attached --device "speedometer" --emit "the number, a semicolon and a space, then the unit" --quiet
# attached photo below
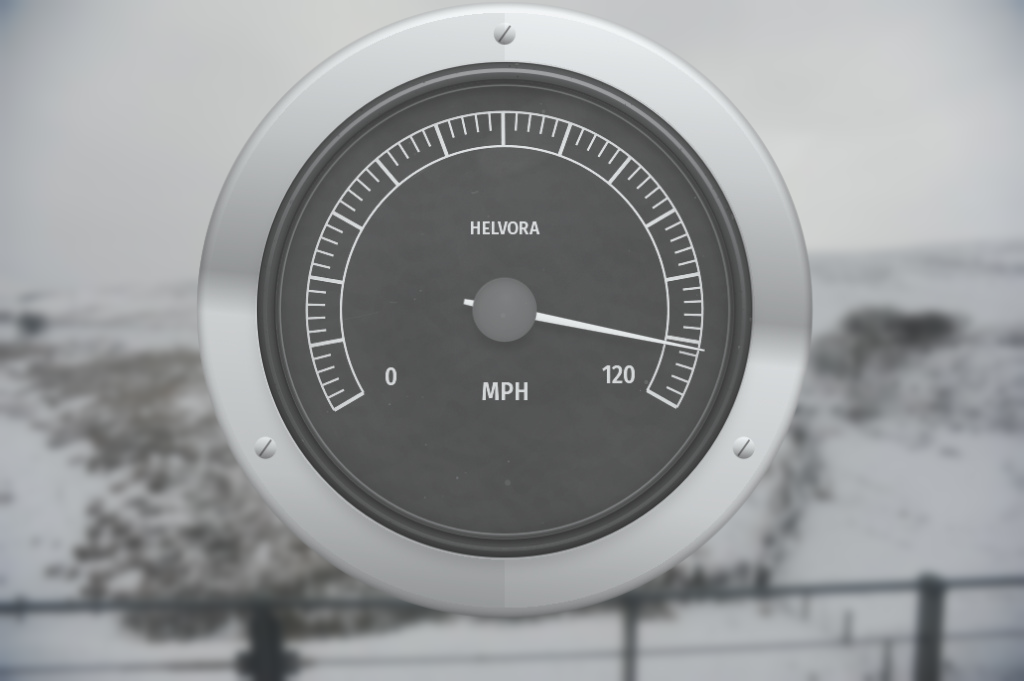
111; mph
